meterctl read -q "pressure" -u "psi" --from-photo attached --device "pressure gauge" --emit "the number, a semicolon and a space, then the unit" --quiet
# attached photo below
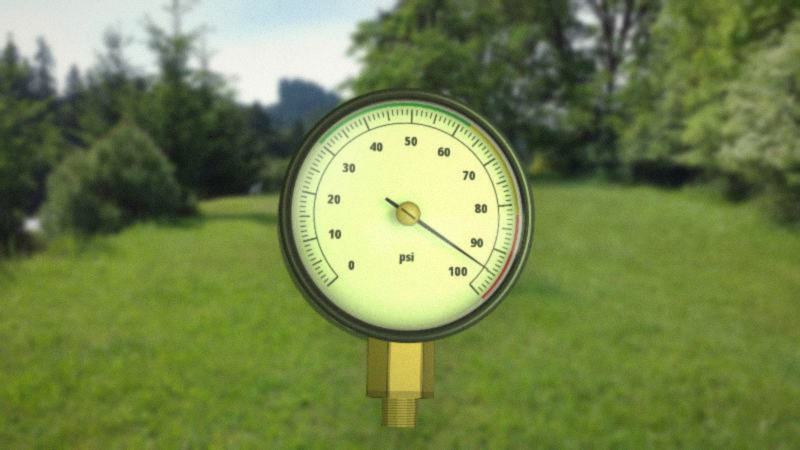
95; psi
